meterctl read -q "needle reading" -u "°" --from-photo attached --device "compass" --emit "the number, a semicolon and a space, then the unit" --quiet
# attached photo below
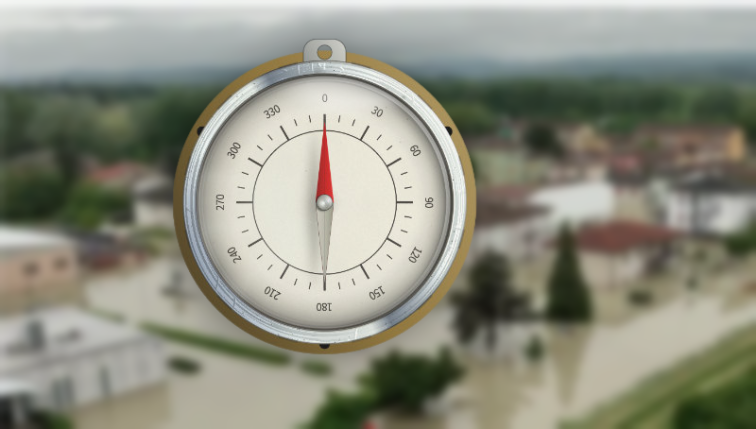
0; °
